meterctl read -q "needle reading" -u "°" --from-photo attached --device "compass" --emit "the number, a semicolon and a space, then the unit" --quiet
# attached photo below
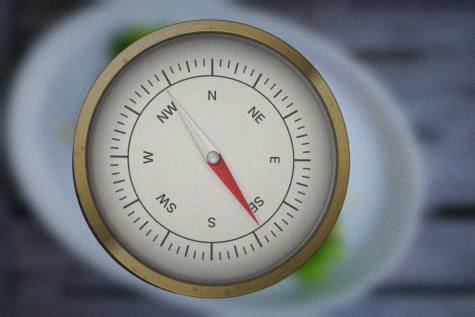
145; °
